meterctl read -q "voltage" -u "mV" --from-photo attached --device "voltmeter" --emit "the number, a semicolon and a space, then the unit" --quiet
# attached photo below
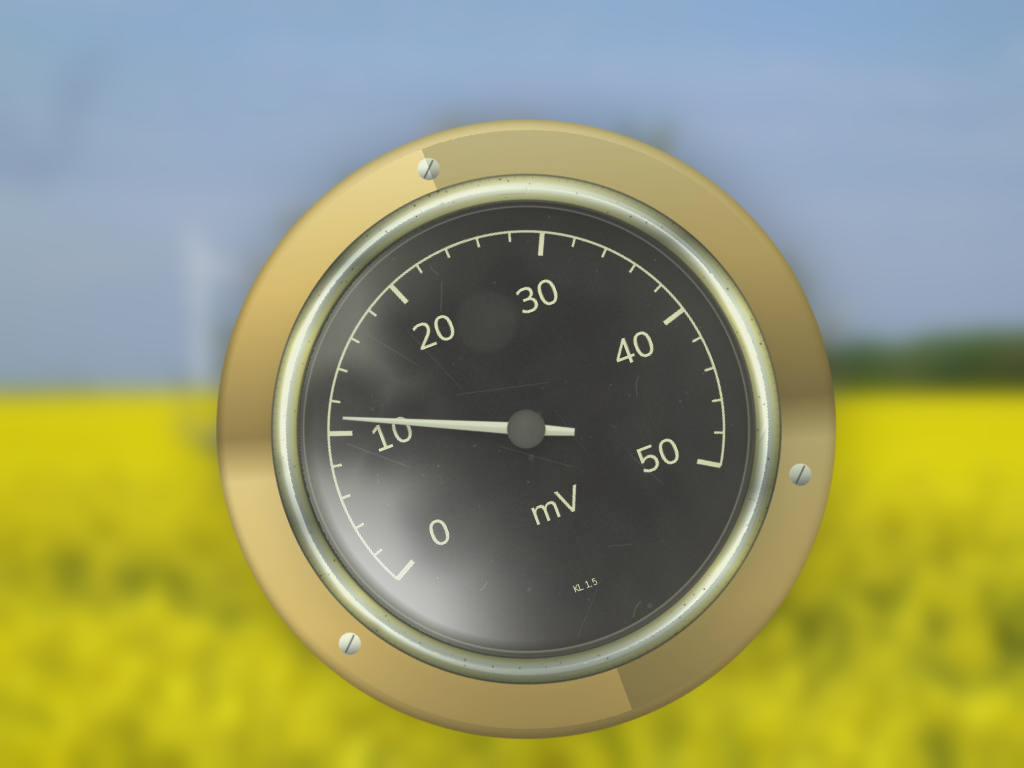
11; mV
